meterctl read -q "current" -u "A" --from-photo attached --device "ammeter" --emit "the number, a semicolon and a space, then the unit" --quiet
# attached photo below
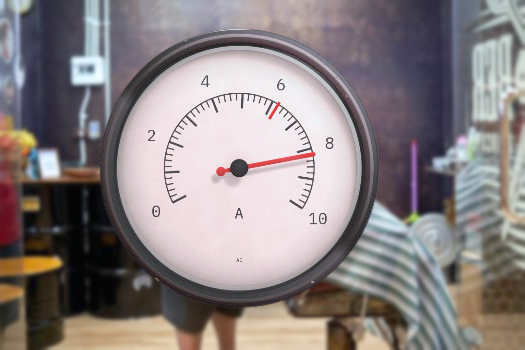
8.2; A
